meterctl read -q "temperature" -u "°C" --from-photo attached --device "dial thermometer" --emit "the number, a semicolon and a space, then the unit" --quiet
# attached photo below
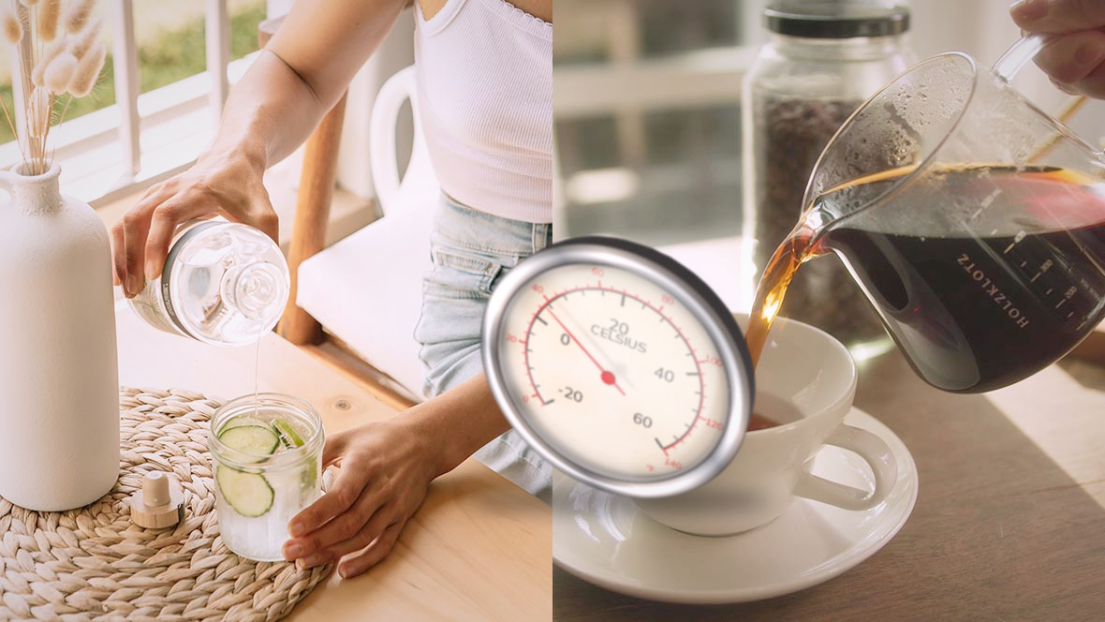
4; °C
